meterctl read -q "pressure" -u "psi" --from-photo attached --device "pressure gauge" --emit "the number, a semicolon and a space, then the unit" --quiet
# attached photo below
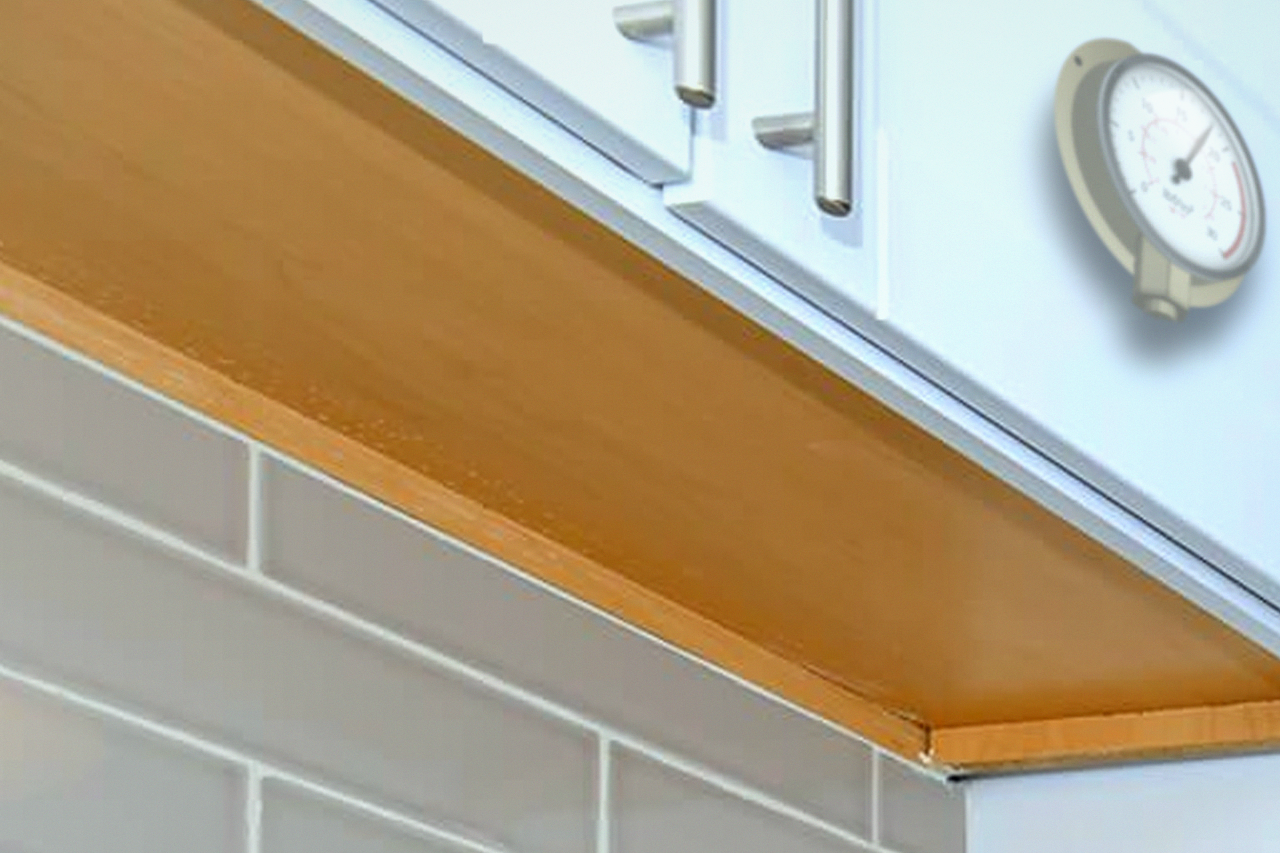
18; psi
